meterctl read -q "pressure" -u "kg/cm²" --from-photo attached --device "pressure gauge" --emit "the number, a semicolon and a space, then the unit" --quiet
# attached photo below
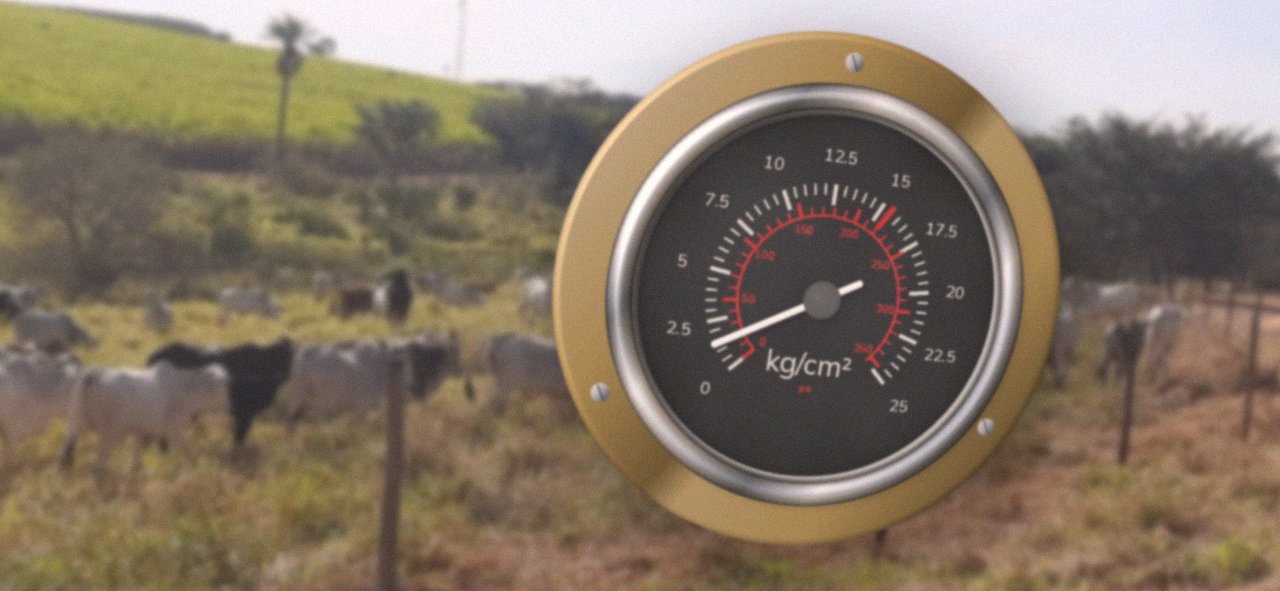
1.5; kg/cm²
